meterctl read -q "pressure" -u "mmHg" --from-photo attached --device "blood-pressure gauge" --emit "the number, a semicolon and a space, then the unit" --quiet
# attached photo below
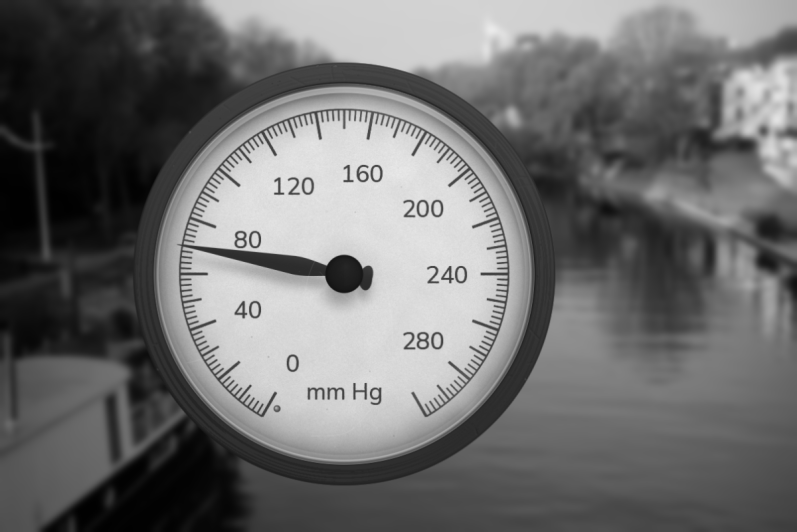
70; mmHg
